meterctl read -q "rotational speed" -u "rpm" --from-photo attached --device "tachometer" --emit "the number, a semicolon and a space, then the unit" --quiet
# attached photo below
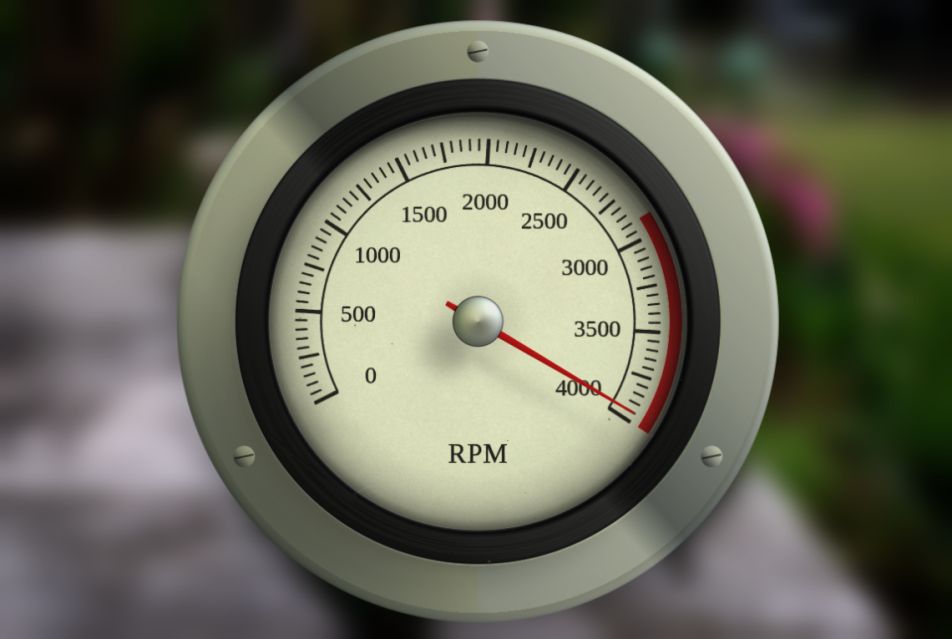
3950; rpm
